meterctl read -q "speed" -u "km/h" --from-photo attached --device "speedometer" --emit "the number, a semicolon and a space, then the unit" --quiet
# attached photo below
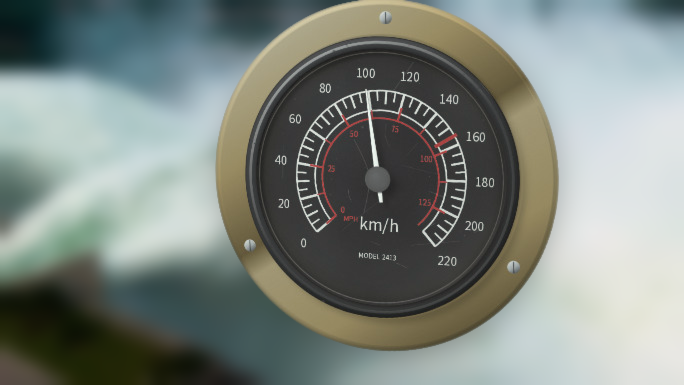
100; km/h
